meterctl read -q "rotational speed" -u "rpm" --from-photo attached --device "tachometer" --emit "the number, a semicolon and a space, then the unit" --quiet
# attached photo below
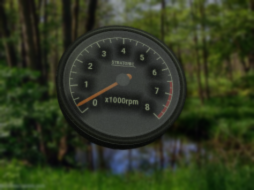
250; rpm
